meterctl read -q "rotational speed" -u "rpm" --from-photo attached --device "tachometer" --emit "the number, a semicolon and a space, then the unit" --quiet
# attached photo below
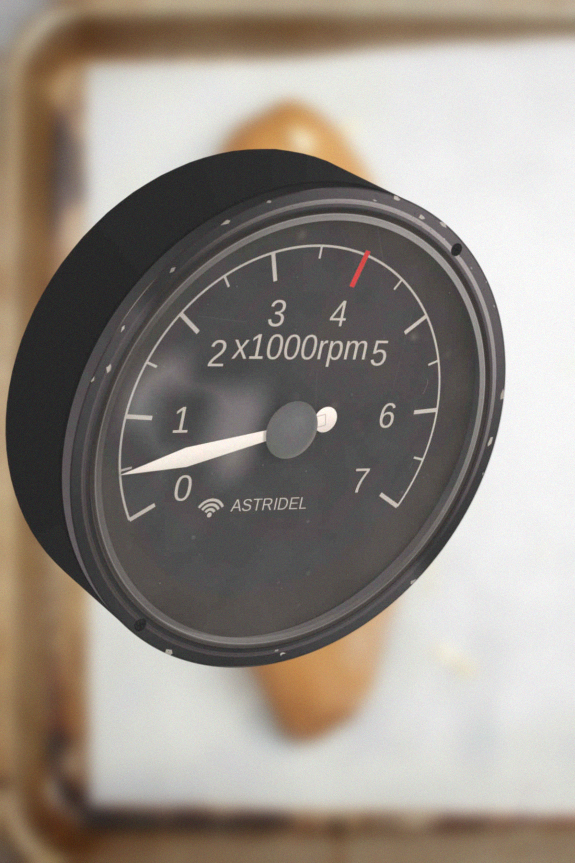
500; rpm
